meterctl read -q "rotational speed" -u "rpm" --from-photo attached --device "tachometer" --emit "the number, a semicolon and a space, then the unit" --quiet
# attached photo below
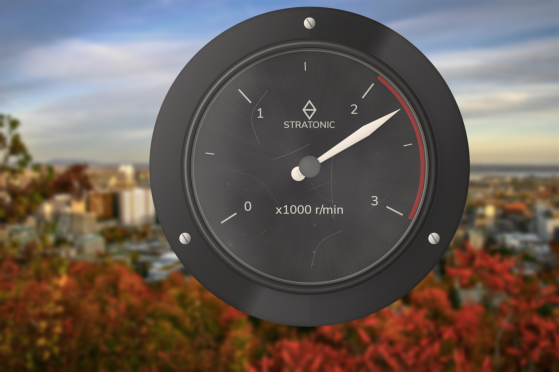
2250; rpm
